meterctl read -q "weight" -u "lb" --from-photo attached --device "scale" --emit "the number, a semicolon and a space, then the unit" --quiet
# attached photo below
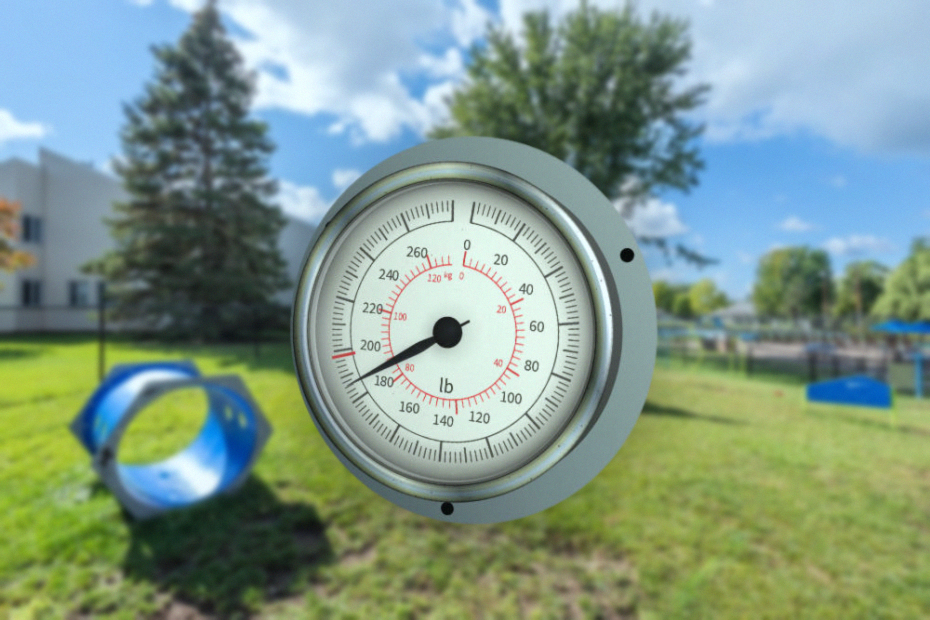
186; lb
